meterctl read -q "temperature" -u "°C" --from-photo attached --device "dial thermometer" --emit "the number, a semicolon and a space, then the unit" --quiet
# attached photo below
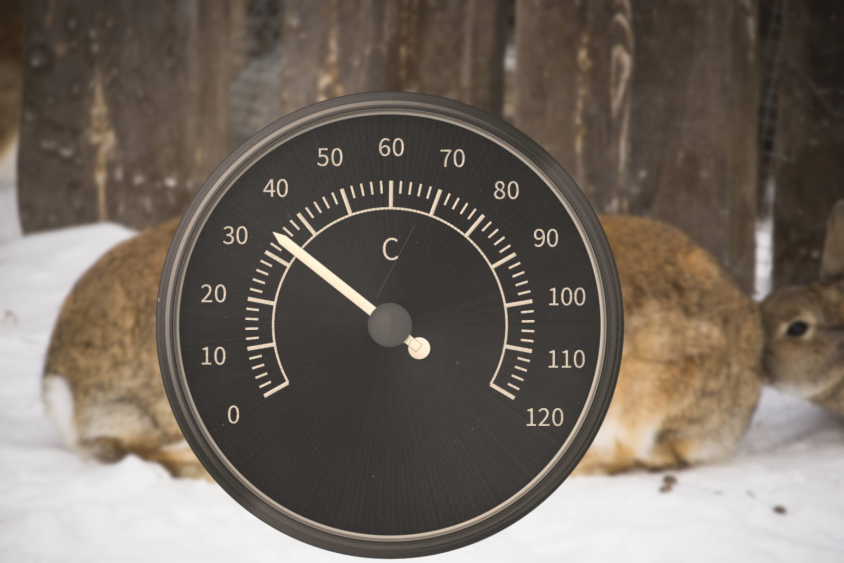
34; °C
